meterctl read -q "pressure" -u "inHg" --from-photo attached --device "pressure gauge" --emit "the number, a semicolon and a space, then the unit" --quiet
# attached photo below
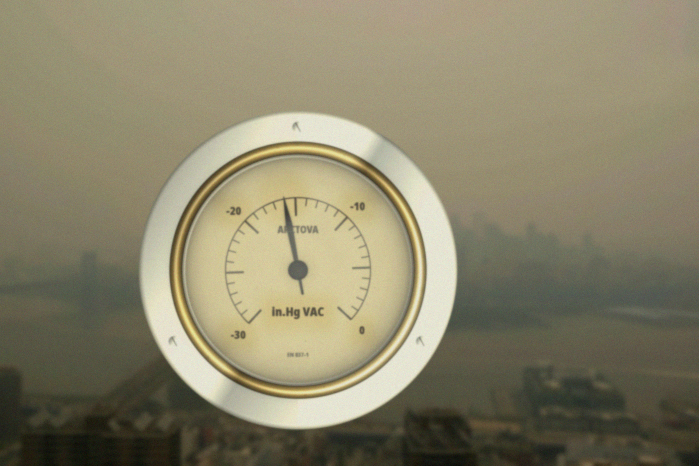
-16; inHg
